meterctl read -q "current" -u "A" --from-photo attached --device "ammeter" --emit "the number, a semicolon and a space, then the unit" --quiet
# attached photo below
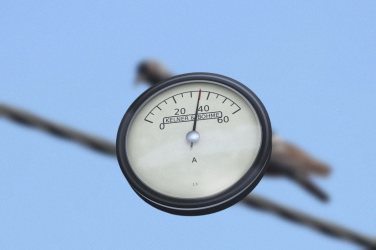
35; A
